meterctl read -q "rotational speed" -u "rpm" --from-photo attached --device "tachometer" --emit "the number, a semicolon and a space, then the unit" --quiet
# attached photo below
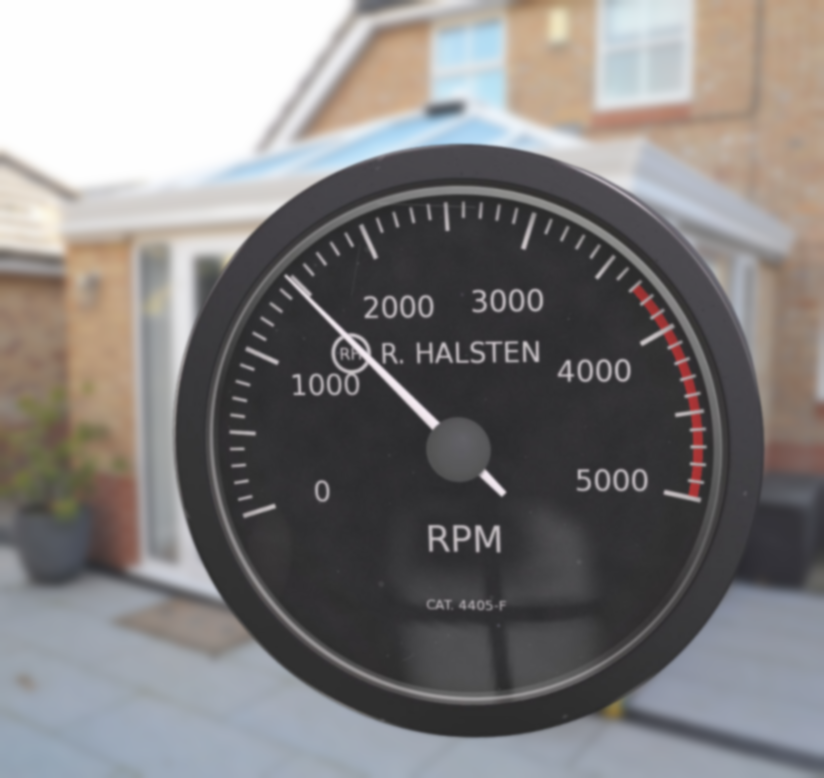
1500; rpm
